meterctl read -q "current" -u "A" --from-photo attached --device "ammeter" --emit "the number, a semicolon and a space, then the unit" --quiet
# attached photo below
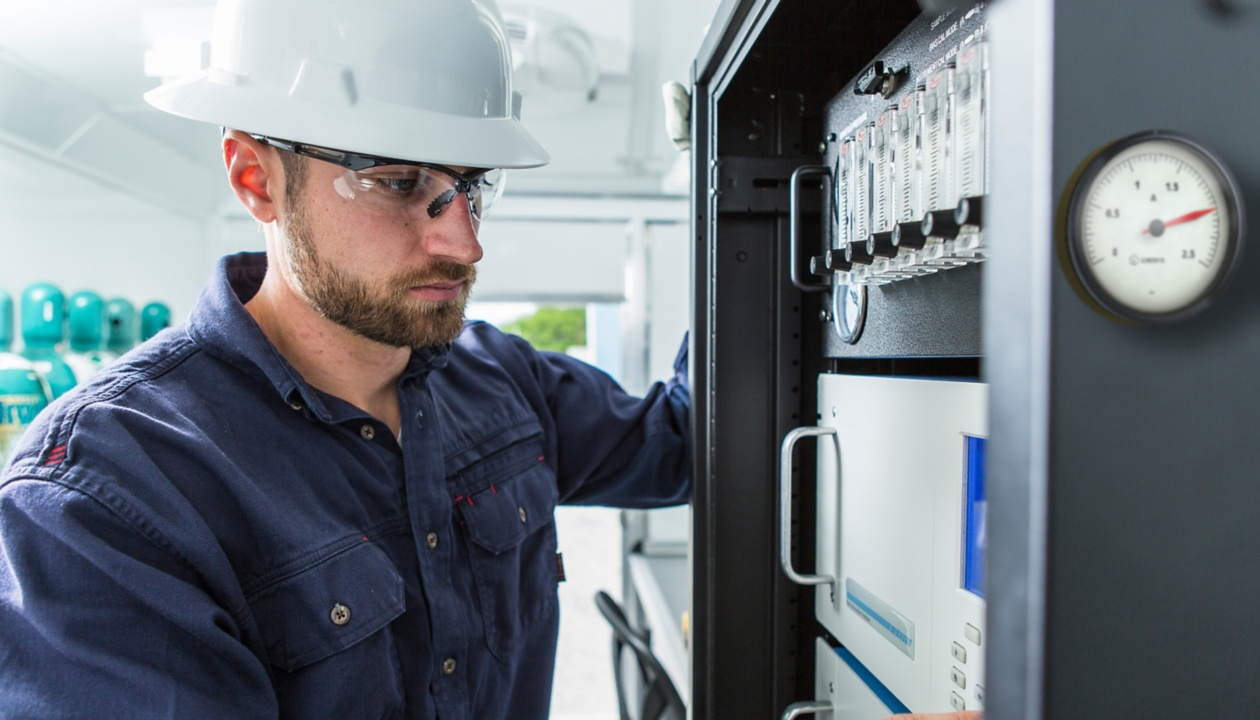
2; A
